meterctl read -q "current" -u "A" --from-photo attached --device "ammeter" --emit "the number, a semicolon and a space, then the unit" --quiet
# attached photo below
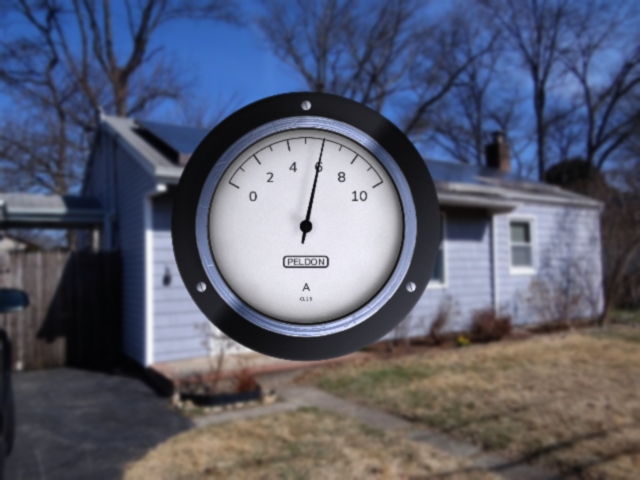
6; A
